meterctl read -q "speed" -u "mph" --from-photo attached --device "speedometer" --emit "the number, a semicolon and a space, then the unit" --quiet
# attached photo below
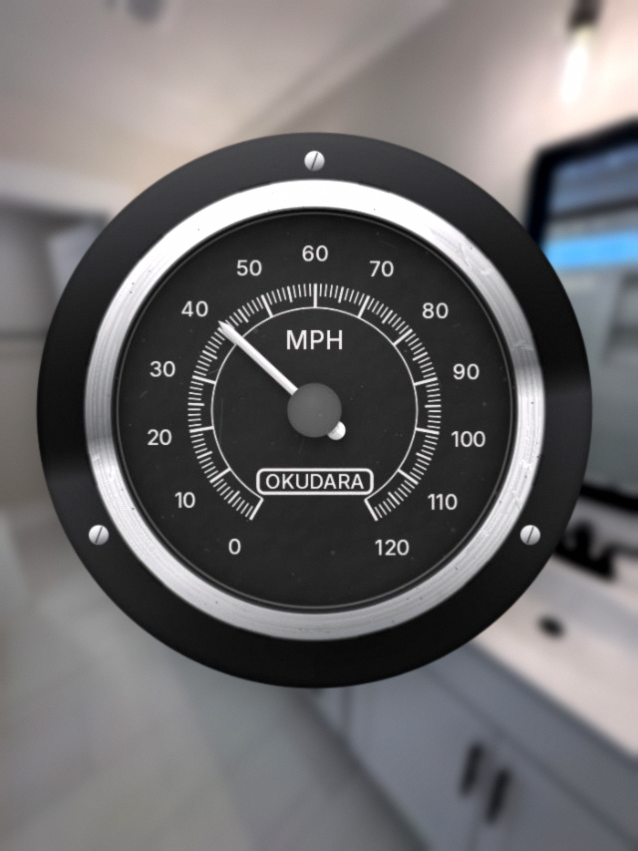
41; mph
